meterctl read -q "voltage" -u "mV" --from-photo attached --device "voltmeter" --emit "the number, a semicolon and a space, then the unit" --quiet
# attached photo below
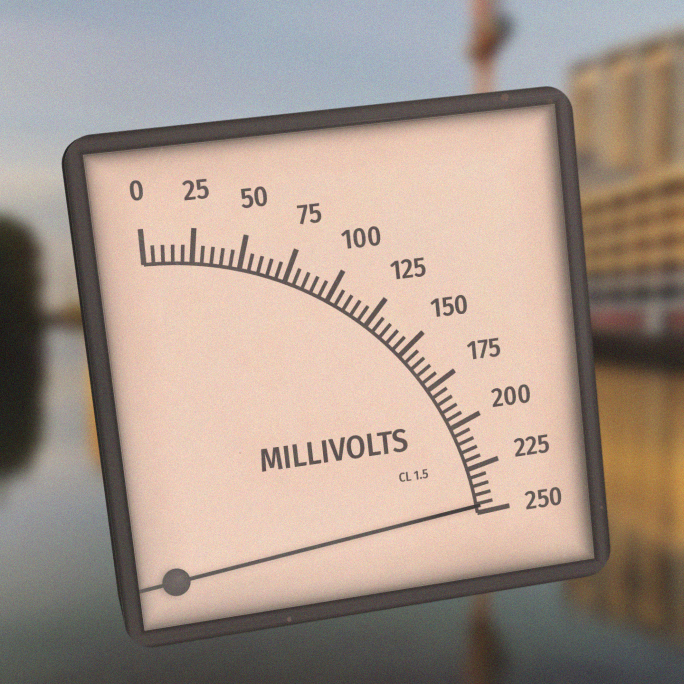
245; mV
